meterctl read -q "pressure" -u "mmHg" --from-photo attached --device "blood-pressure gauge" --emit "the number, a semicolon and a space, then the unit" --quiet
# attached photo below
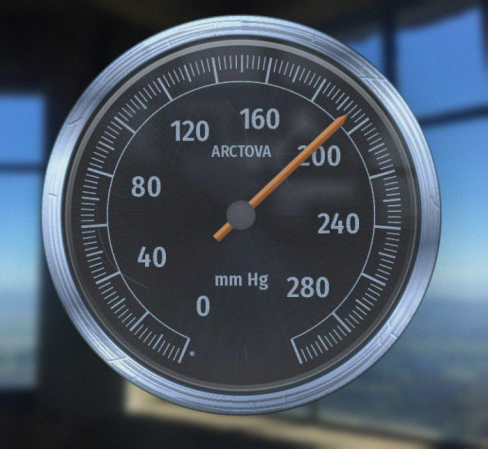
194; mmHg
